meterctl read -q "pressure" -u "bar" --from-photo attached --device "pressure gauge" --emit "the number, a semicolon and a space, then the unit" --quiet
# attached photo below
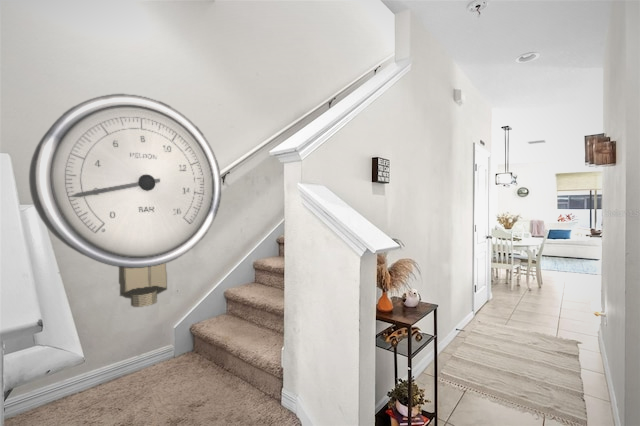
2; bar
